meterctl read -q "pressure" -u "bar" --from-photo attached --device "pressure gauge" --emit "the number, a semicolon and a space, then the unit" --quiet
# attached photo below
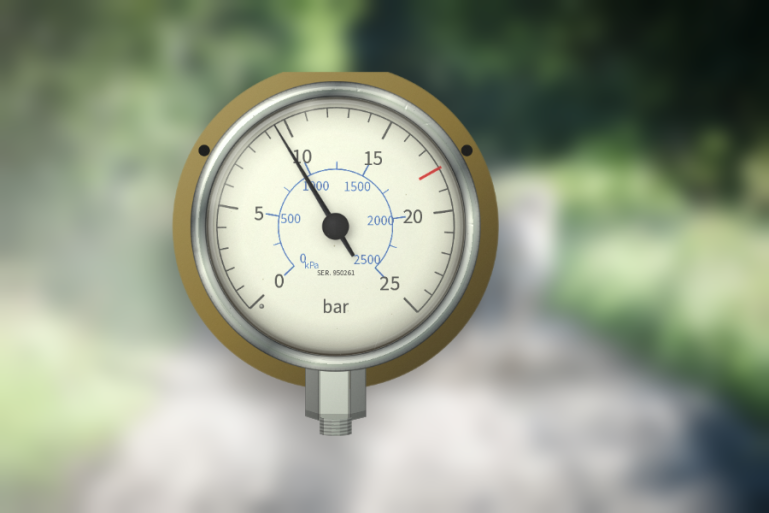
9.5; bar
